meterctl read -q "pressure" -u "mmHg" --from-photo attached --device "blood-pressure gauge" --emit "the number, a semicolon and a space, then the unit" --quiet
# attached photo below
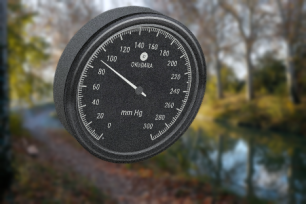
90; mmHg
